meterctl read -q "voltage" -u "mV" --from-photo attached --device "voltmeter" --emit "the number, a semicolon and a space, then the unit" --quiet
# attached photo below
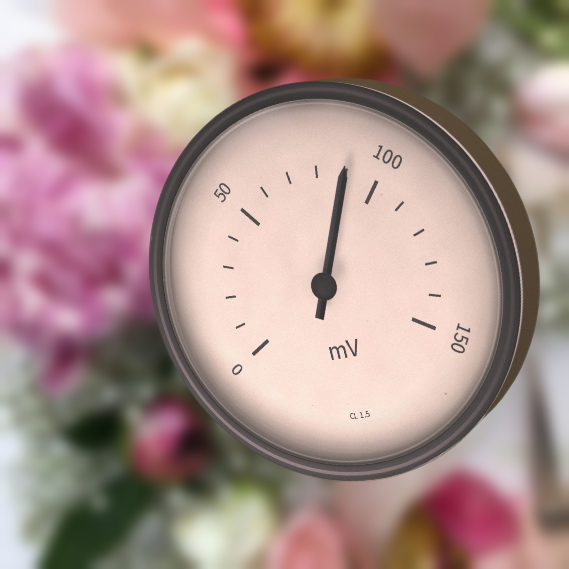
90; mV
